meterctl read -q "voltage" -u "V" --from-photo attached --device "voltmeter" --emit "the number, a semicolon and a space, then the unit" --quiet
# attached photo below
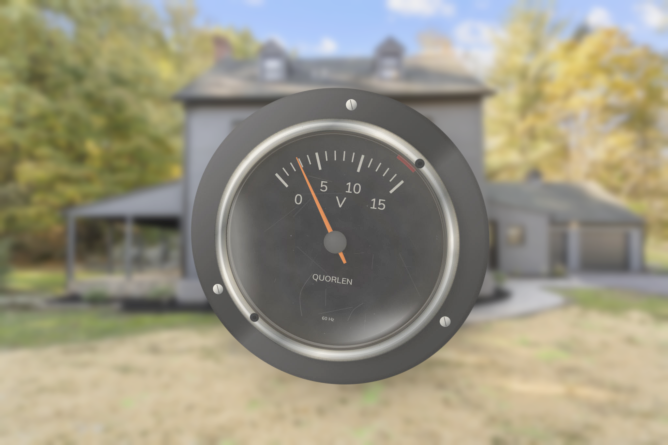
3; V
